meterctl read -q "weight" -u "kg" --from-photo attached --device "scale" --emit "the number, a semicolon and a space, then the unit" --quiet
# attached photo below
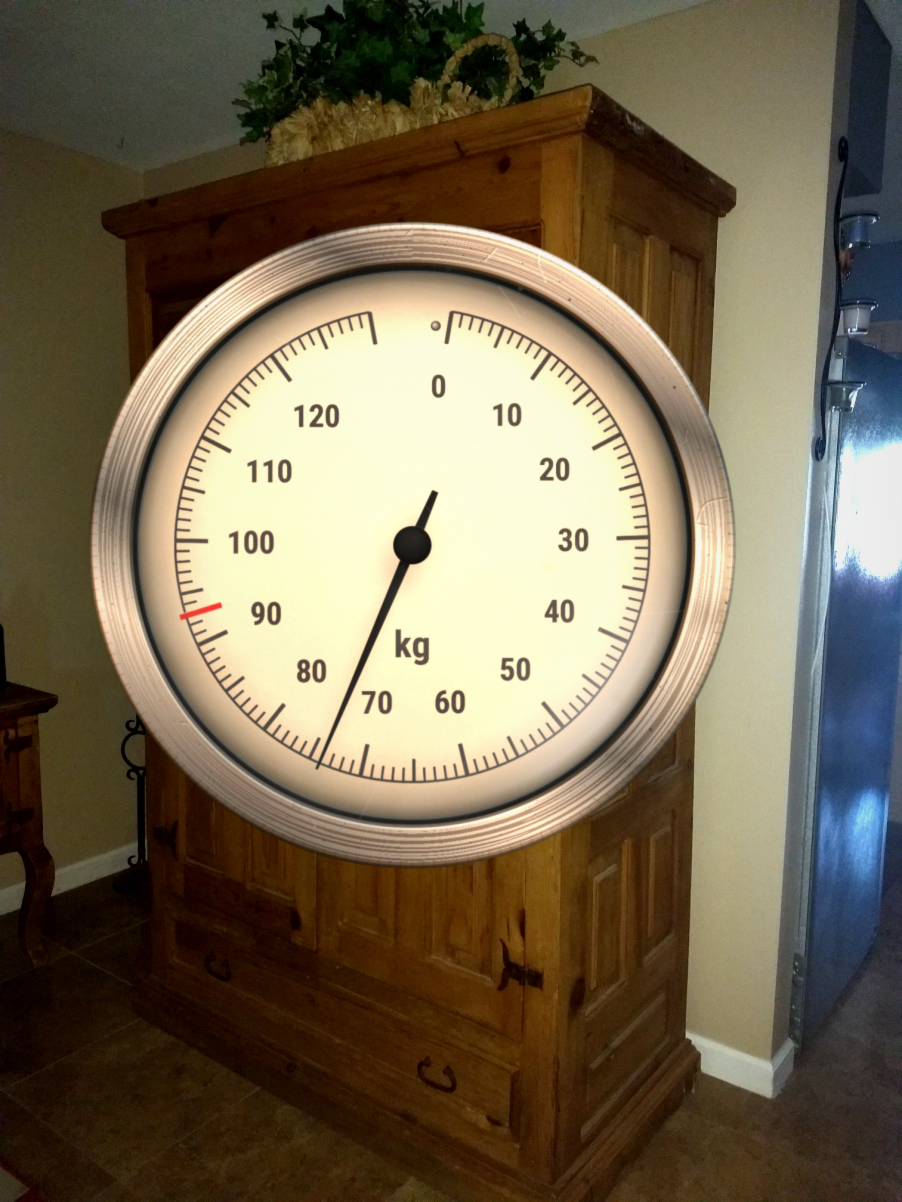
74; kg
